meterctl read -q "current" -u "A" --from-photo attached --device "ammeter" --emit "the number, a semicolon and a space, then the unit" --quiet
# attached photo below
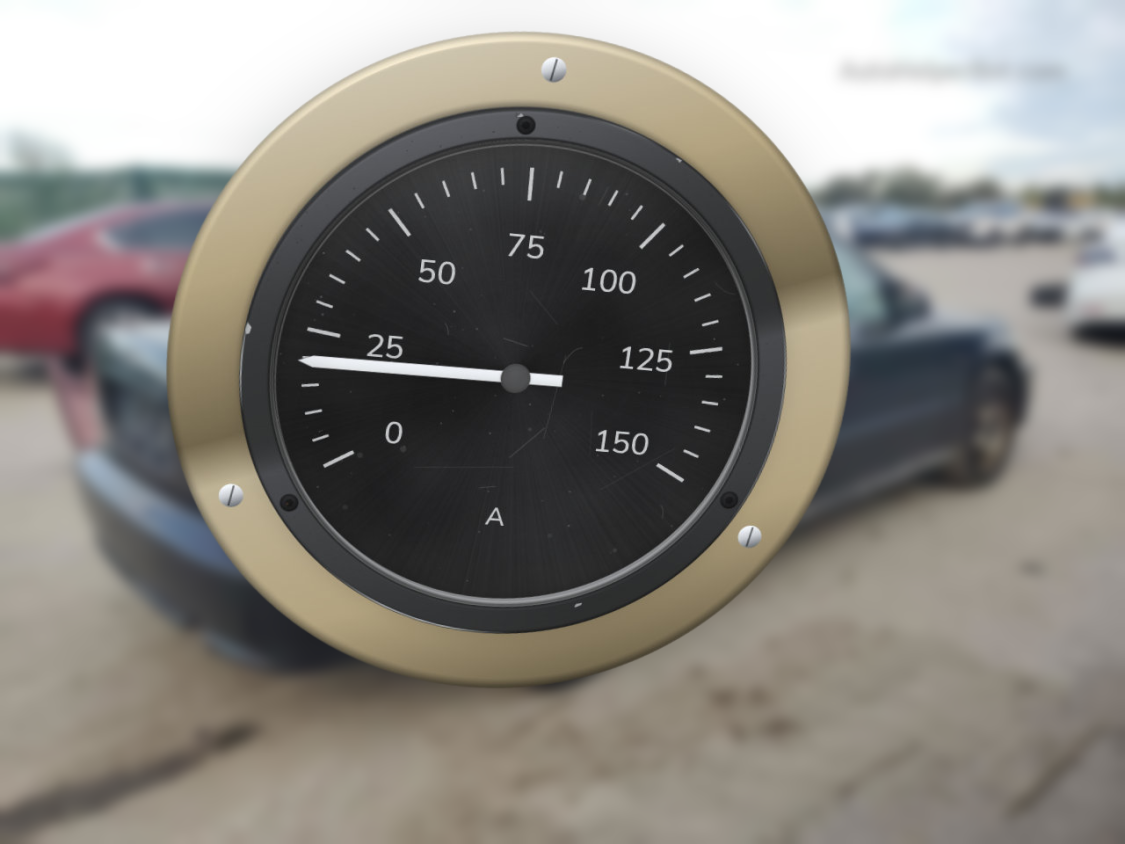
20; A
